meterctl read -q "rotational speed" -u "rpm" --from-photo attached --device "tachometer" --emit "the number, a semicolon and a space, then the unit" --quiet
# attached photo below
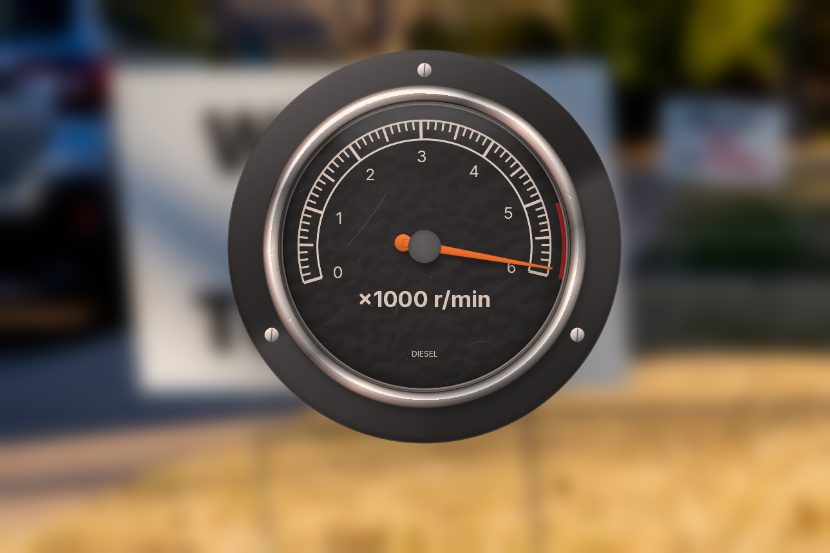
5900; rpm
